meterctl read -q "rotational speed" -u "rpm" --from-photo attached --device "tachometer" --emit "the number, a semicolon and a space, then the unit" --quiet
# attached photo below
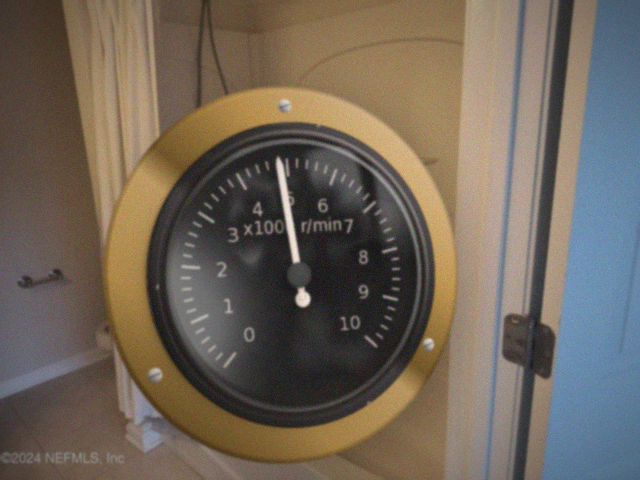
4800; rpm
